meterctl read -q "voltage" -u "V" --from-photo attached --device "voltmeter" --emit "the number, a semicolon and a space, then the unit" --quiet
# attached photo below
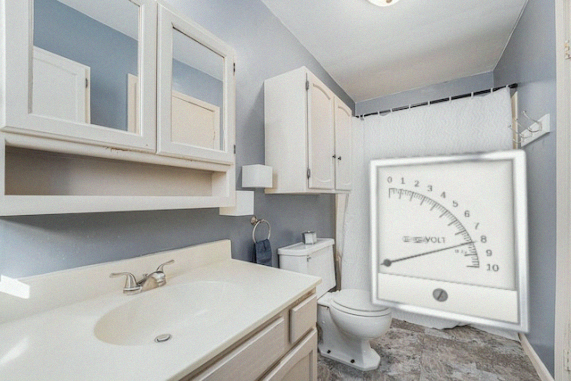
8; V
